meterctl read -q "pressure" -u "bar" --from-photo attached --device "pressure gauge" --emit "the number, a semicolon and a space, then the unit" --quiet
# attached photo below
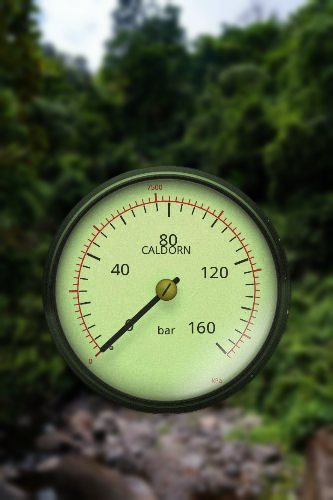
0; bar
